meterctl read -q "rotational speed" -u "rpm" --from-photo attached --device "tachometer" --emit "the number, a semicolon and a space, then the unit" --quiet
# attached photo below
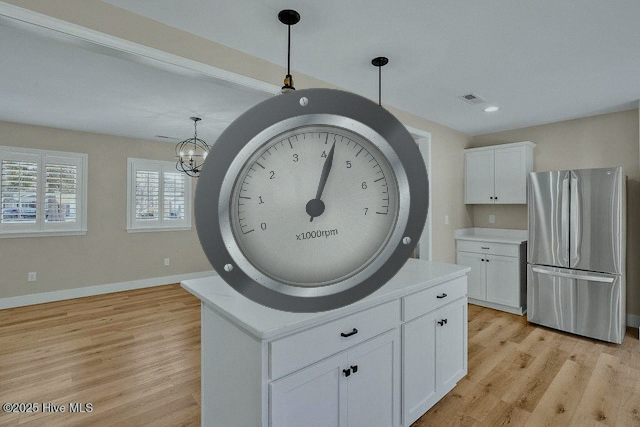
4200; rpm
